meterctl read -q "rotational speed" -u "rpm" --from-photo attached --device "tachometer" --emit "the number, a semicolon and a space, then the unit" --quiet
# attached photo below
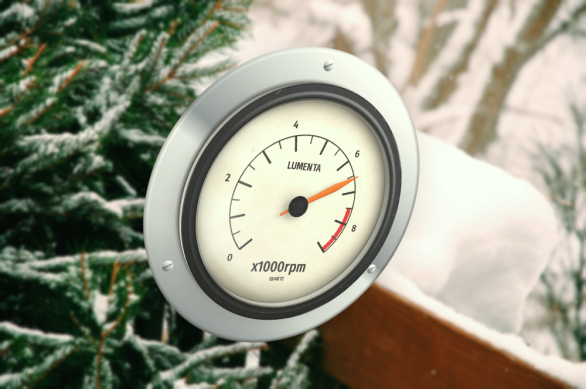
6500; rpm
